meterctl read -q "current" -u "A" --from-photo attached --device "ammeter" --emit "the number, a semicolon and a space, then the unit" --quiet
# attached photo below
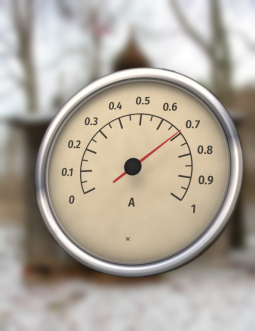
0.7; A
